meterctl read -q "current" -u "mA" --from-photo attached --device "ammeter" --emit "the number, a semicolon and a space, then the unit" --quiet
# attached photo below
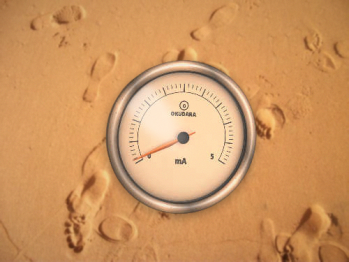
0.1; mA
